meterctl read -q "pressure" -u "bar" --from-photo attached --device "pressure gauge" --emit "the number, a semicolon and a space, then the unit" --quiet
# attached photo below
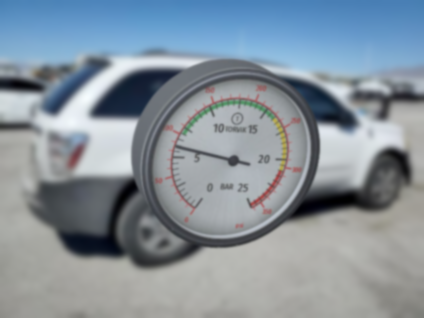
6; bar
